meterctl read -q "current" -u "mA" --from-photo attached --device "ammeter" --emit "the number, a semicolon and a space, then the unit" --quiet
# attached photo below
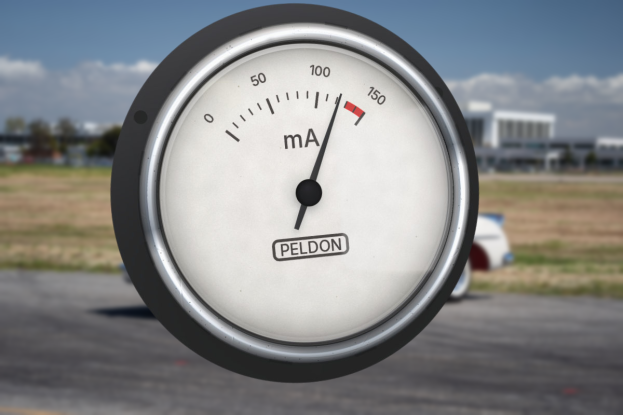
120; mA
